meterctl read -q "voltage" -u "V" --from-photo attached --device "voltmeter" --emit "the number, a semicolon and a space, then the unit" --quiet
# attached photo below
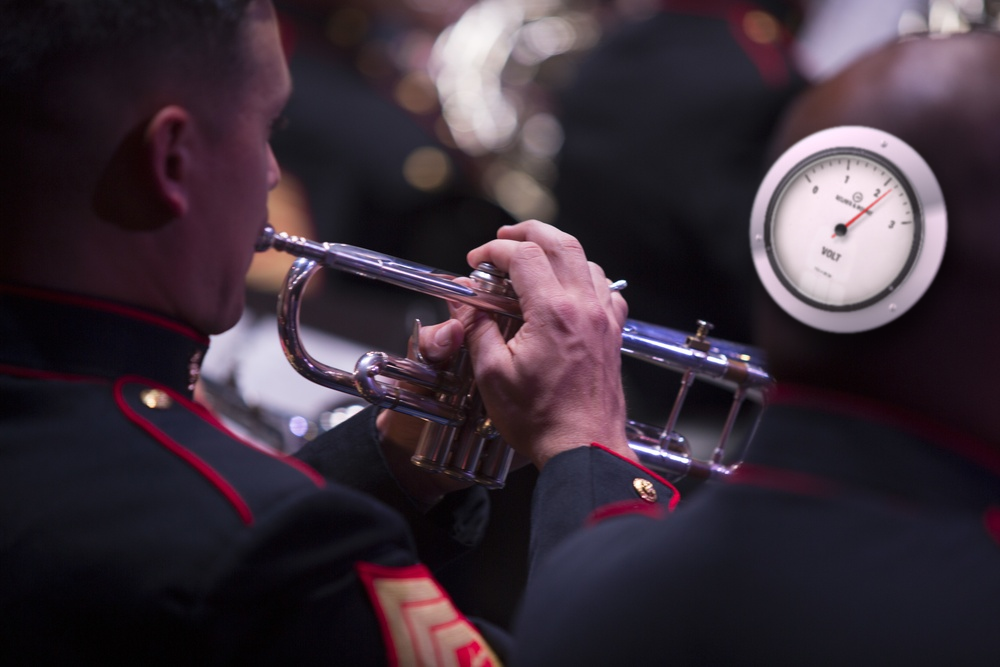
2.2; V
